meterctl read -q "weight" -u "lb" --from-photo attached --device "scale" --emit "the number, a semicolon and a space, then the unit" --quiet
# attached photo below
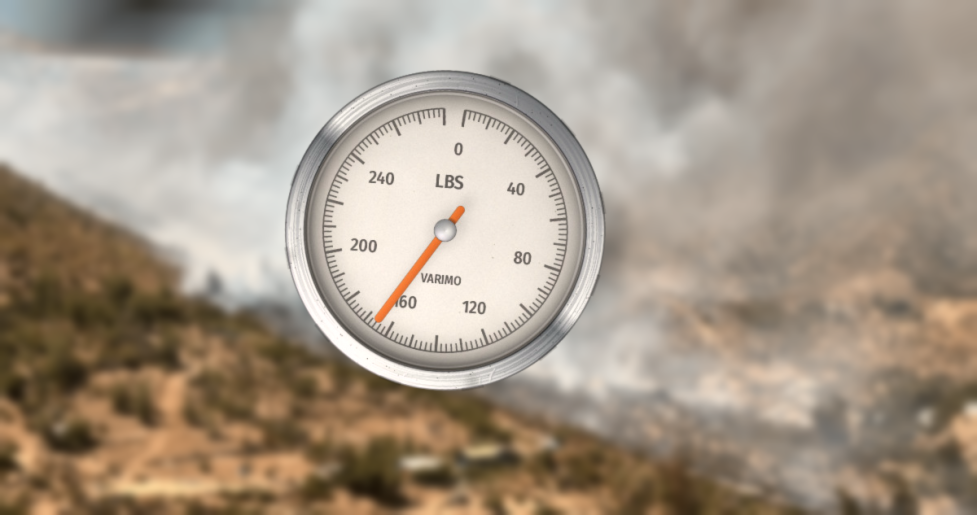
166; lb
